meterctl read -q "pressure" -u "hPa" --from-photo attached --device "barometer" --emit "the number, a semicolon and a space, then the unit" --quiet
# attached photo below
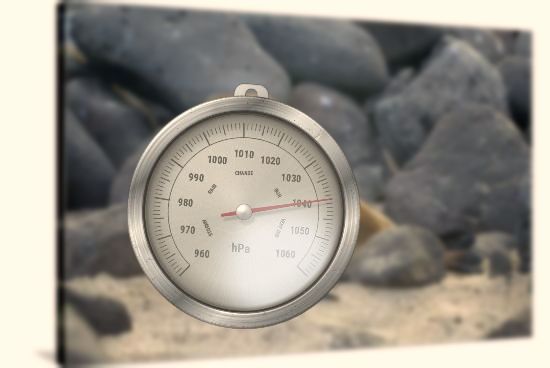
1040; hPa
